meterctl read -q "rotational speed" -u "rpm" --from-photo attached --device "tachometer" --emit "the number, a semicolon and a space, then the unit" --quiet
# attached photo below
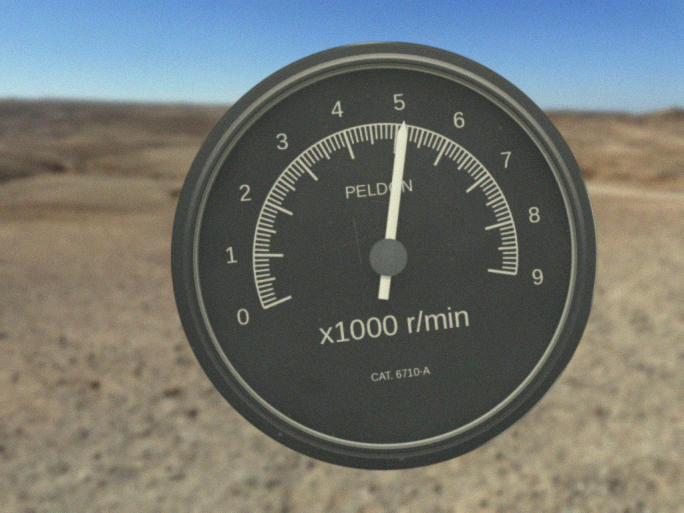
5100; rpm
